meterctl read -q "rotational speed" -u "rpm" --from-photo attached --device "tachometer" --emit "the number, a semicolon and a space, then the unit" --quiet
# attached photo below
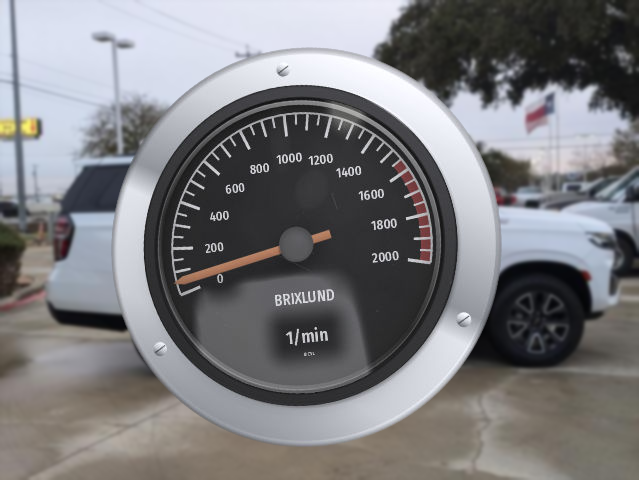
50; rpm
